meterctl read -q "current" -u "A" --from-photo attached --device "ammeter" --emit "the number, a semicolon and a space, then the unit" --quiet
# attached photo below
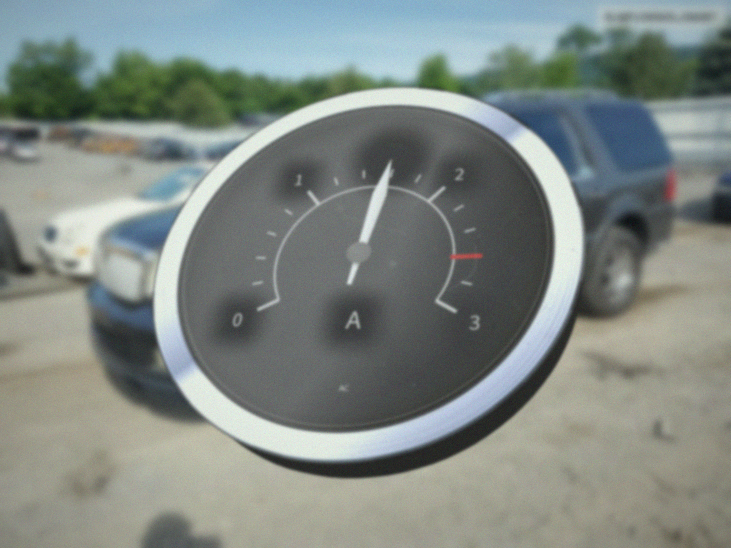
1.6; A
